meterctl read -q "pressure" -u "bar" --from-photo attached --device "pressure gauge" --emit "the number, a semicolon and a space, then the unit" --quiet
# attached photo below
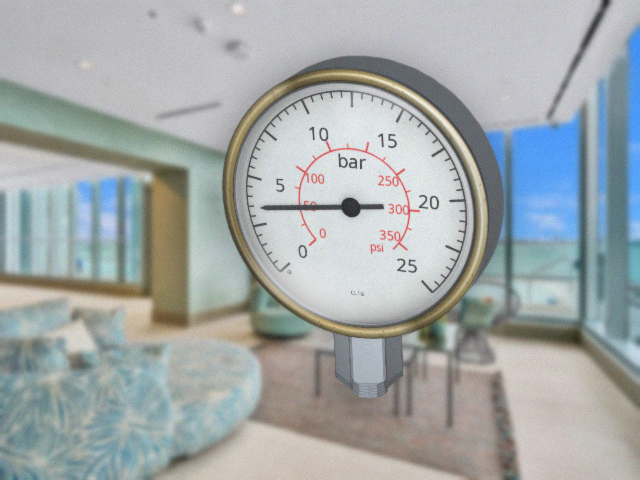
3.5; bar
